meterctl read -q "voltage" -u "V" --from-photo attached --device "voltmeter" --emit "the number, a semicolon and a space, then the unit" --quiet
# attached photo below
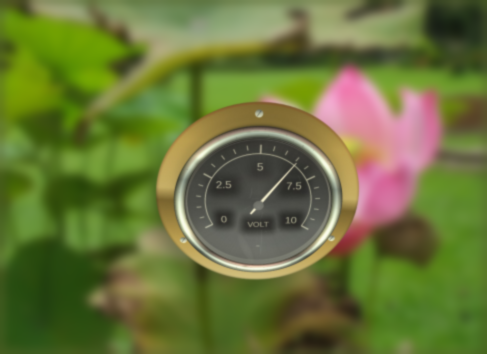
6.5; V
